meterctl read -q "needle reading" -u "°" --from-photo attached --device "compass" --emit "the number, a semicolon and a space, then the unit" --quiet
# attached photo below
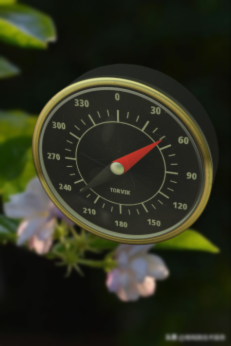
50; °
